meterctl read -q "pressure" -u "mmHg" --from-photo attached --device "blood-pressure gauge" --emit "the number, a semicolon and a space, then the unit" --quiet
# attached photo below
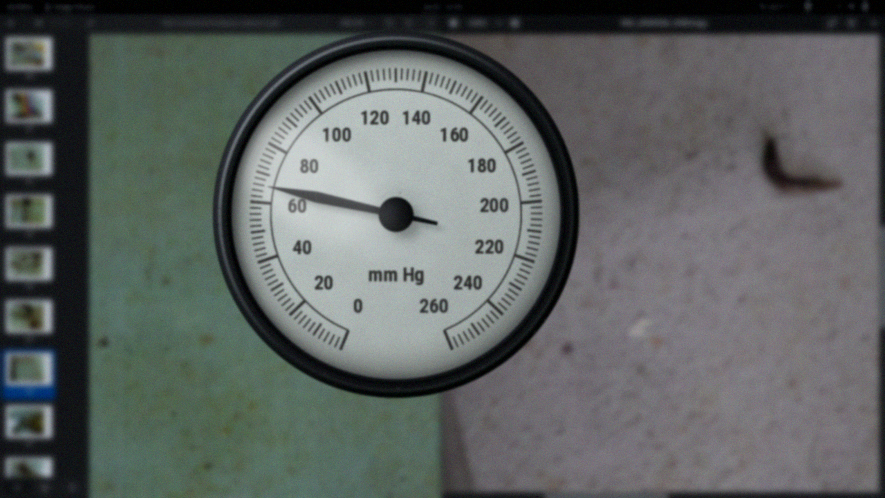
66; mmHg
